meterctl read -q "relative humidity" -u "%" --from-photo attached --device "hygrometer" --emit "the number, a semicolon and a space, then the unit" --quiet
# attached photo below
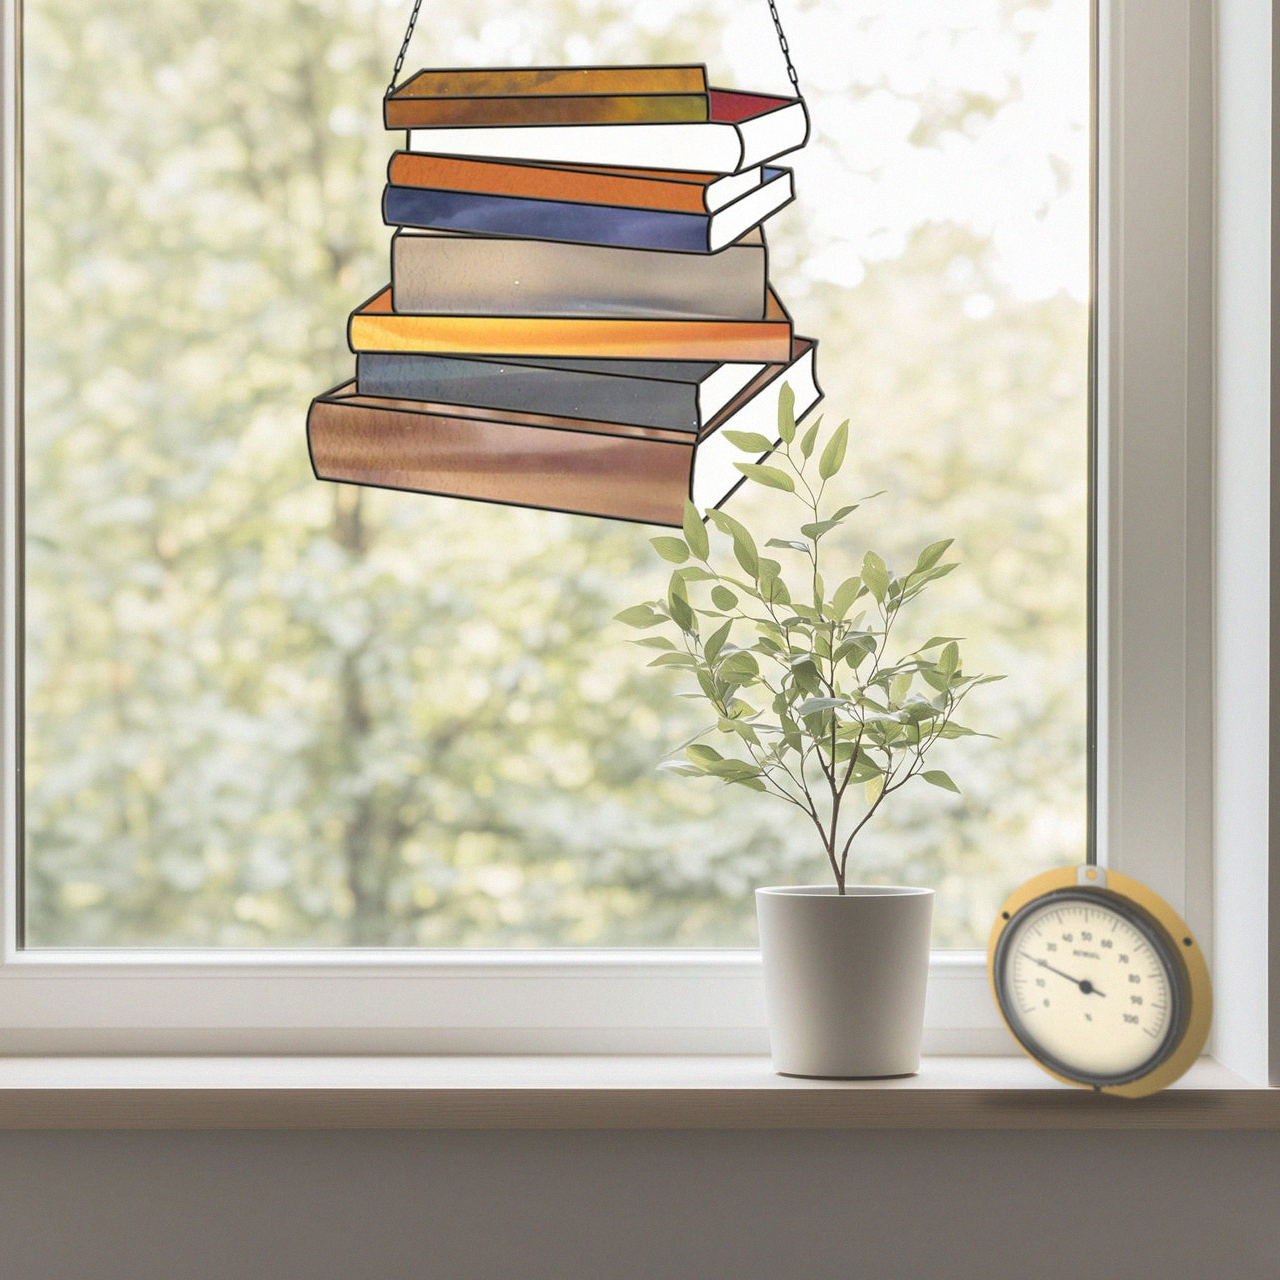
20; %
